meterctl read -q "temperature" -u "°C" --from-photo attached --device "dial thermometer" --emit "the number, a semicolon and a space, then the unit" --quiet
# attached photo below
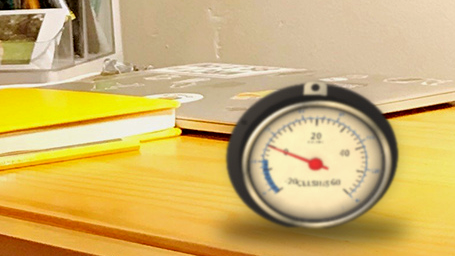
0; °C
